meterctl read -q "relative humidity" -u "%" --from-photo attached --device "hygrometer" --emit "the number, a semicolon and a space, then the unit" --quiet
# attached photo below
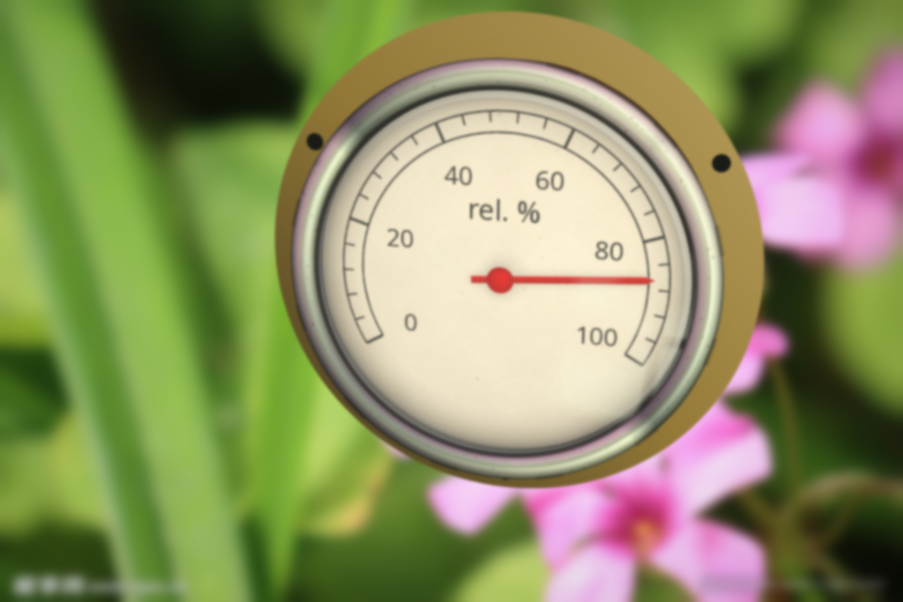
86; %
